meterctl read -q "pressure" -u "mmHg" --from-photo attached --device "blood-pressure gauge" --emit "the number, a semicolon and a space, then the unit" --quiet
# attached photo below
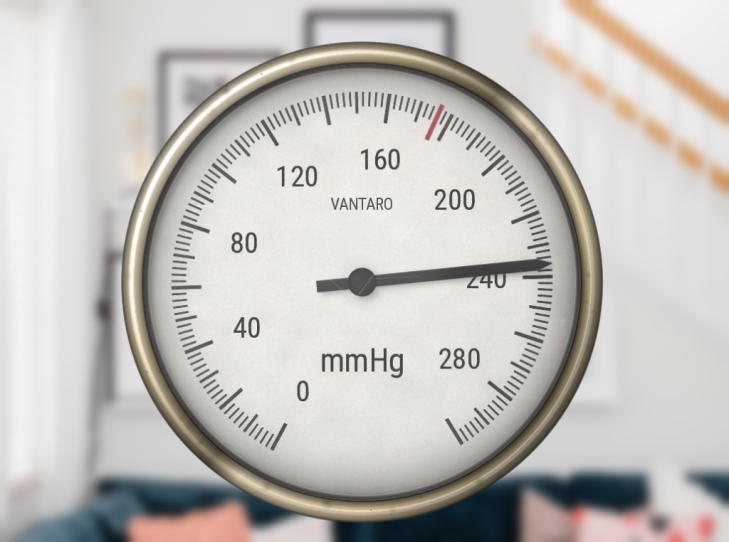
236; mmHg
